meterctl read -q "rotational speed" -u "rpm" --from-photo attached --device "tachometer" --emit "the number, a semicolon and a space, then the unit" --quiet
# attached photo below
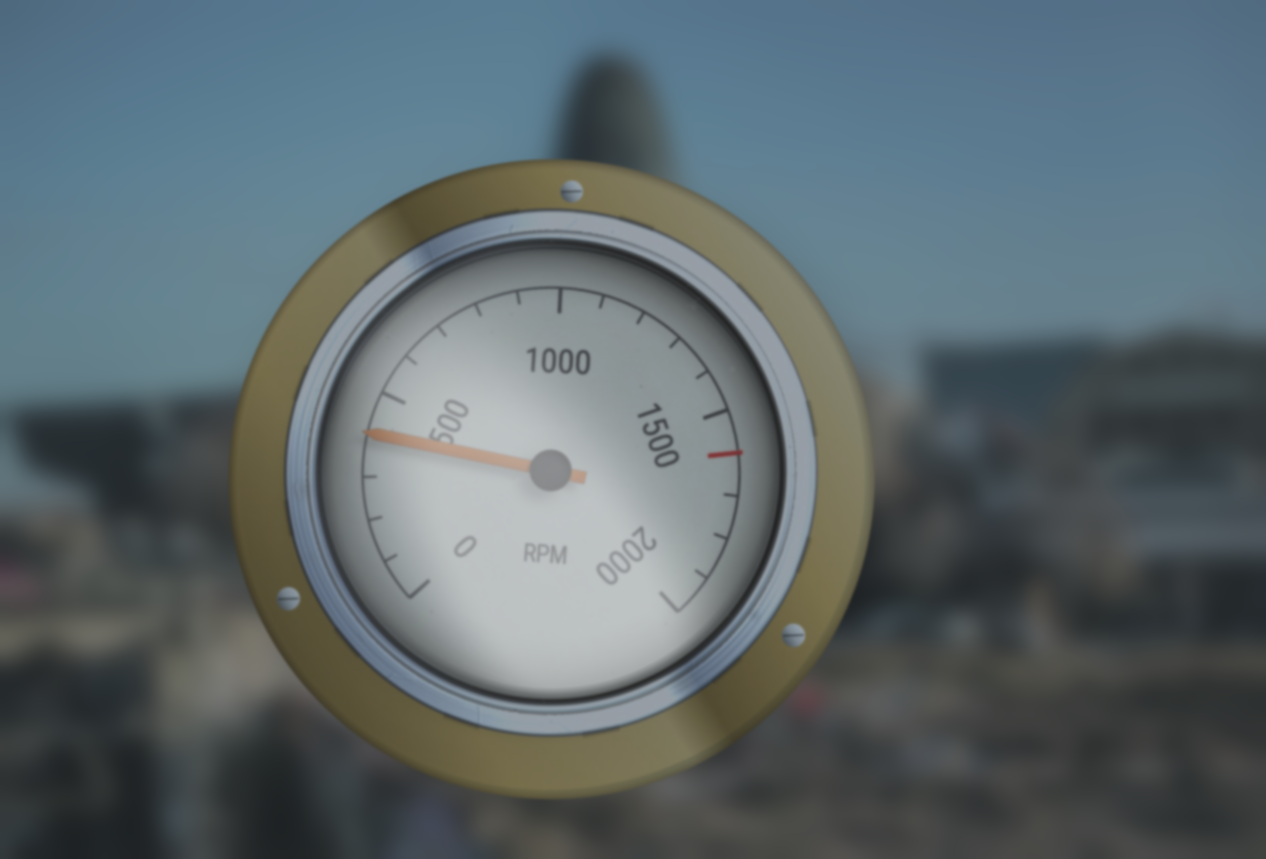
400; rpm
